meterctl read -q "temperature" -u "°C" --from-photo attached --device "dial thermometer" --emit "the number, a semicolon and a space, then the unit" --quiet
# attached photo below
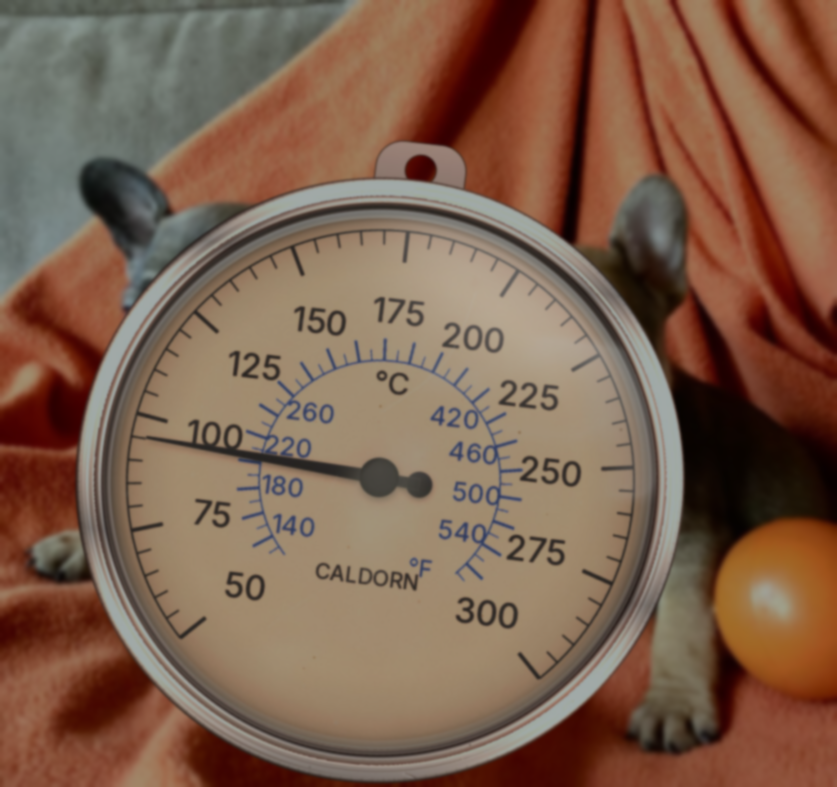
95; °C
